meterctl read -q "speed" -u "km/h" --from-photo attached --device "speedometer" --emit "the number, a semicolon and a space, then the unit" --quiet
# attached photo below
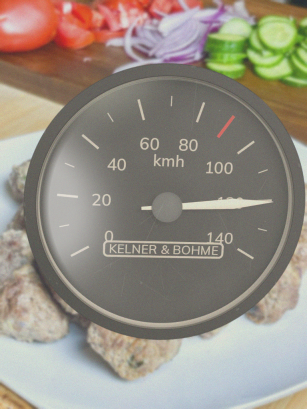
120; km/h
